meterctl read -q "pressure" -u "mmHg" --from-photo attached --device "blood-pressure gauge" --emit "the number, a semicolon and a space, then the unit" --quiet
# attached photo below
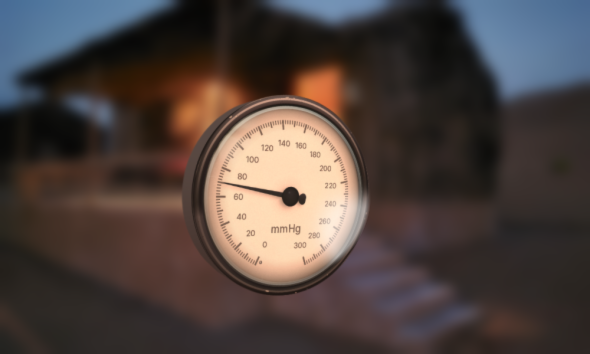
70; mmHg
